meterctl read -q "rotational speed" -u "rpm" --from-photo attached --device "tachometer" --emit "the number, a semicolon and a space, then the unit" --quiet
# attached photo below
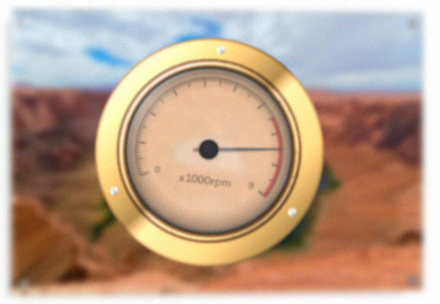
7500; rpm
